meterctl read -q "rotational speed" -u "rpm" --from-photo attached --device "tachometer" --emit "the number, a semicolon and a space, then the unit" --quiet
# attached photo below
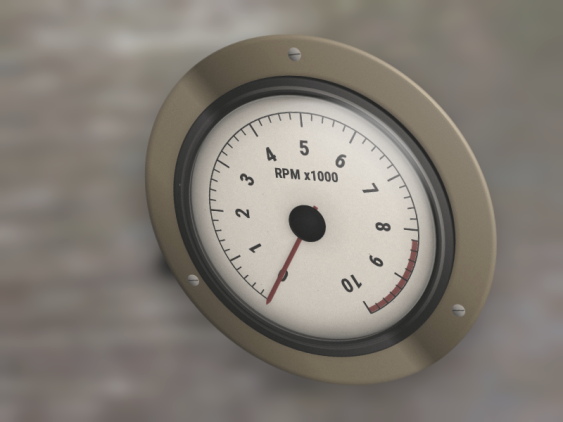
0; rpm
